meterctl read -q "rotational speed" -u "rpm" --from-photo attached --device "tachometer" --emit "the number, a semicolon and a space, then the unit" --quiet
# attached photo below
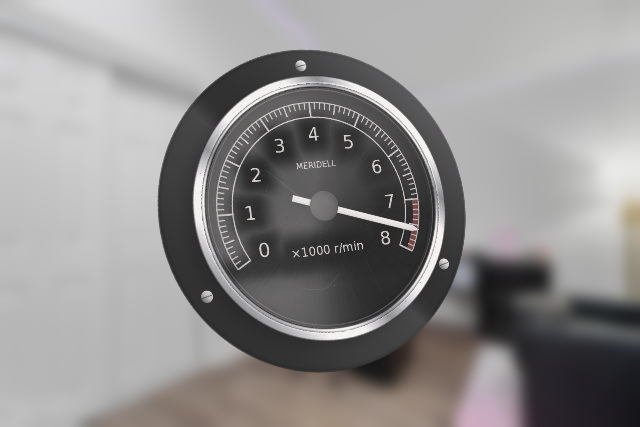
7600; rpm
